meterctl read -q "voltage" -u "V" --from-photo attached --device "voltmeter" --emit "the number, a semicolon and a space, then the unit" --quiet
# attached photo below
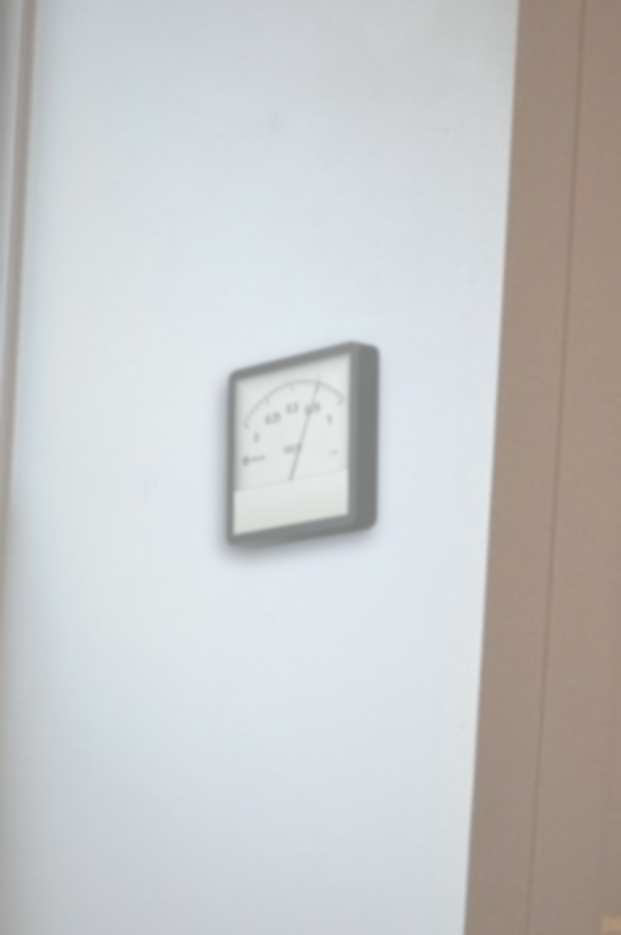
0.75; V
